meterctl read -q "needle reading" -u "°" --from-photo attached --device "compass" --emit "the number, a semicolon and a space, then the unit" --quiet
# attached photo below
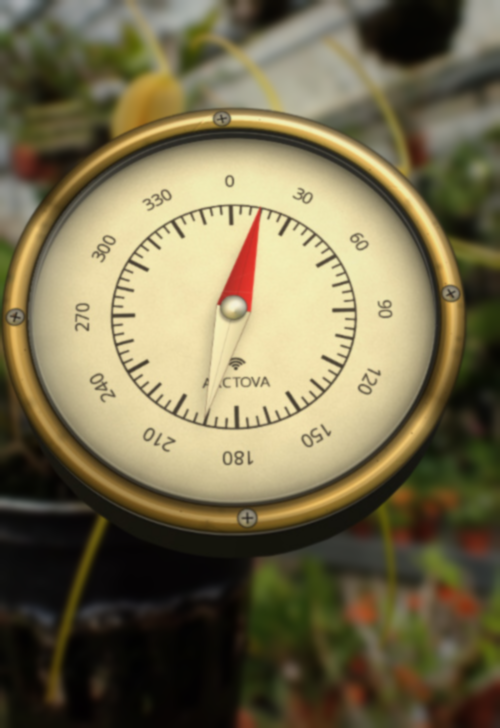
15; °
